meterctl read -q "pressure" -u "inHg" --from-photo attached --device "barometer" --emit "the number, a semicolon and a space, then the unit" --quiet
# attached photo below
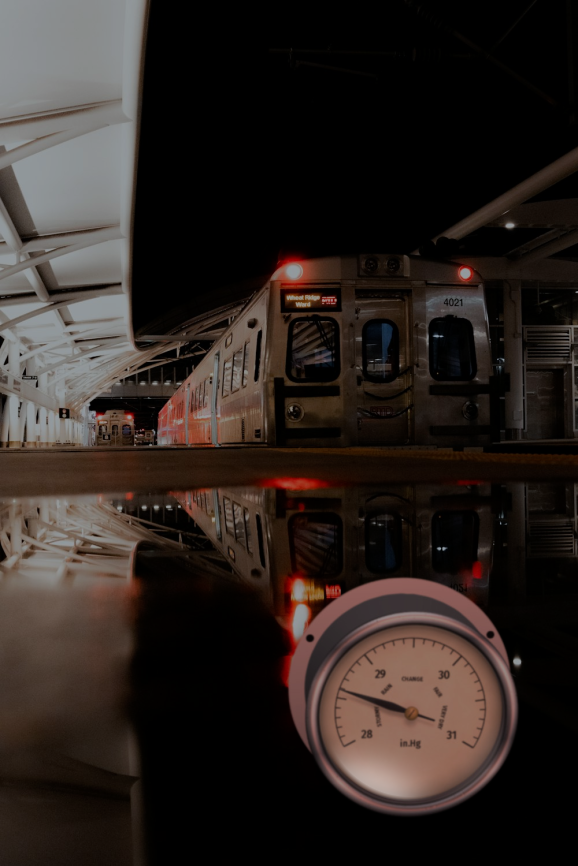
28.6; inHg
